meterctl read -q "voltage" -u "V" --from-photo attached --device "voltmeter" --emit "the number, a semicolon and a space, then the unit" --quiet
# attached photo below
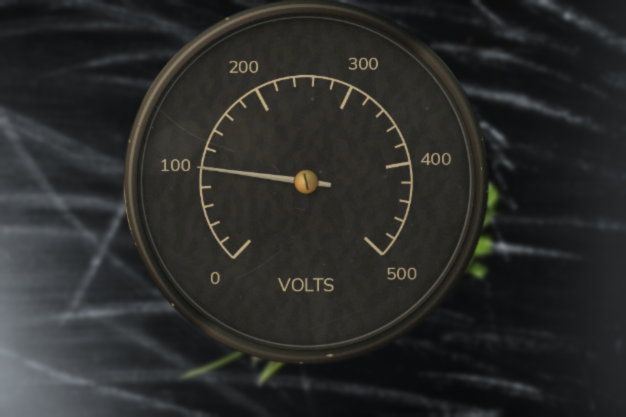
100; V
